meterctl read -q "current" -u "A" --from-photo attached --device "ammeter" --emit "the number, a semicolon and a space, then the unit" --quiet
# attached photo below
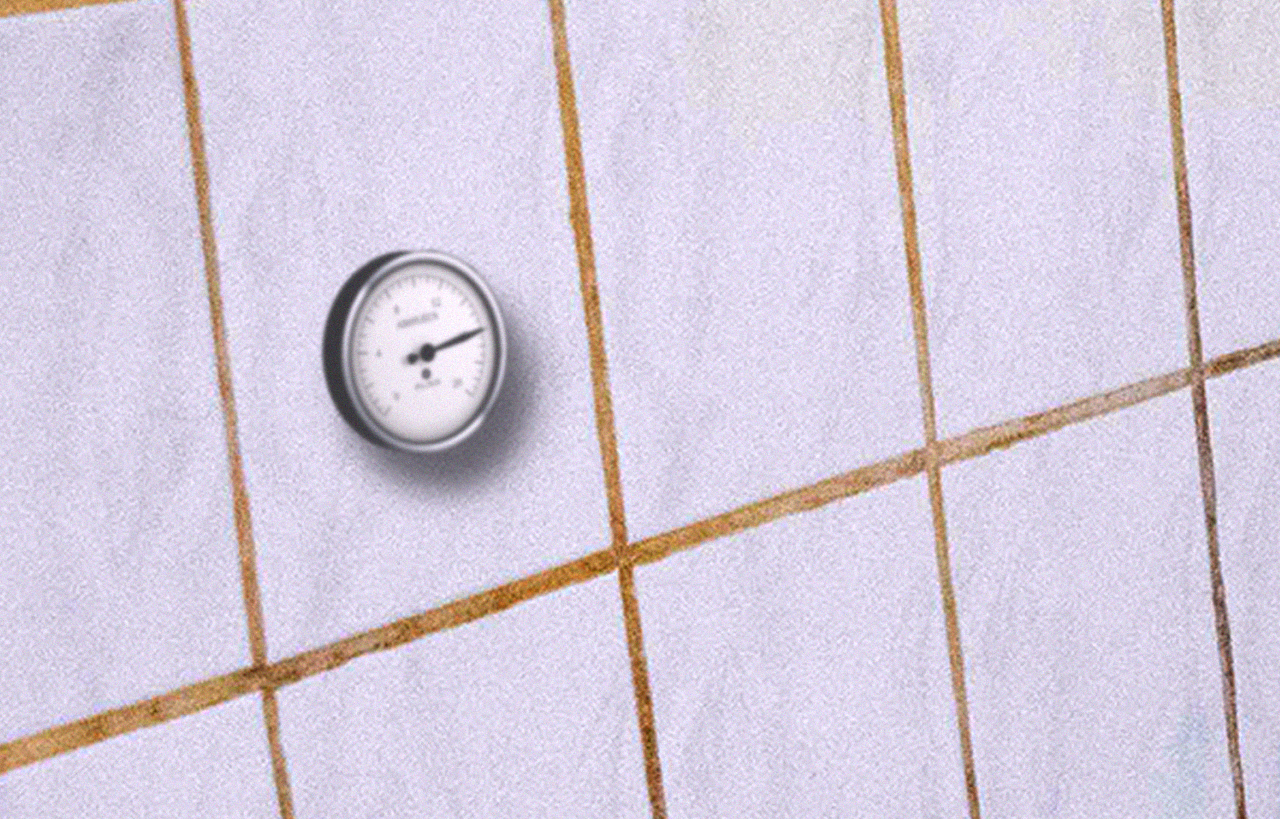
16; A
